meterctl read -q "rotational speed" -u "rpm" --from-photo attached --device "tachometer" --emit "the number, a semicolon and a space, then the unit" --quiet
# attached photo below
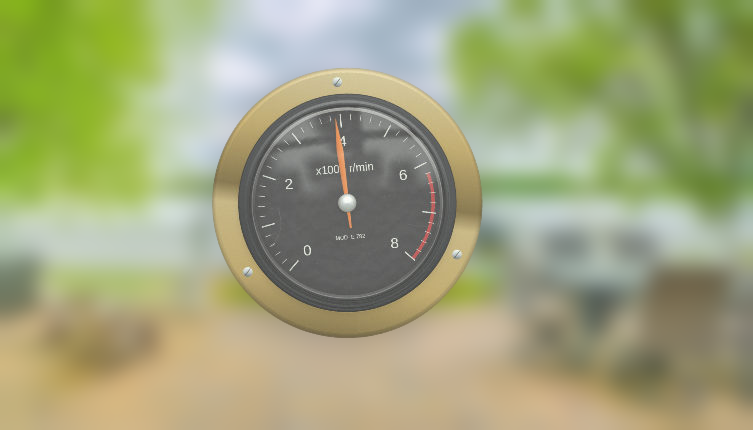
3900; rpm
